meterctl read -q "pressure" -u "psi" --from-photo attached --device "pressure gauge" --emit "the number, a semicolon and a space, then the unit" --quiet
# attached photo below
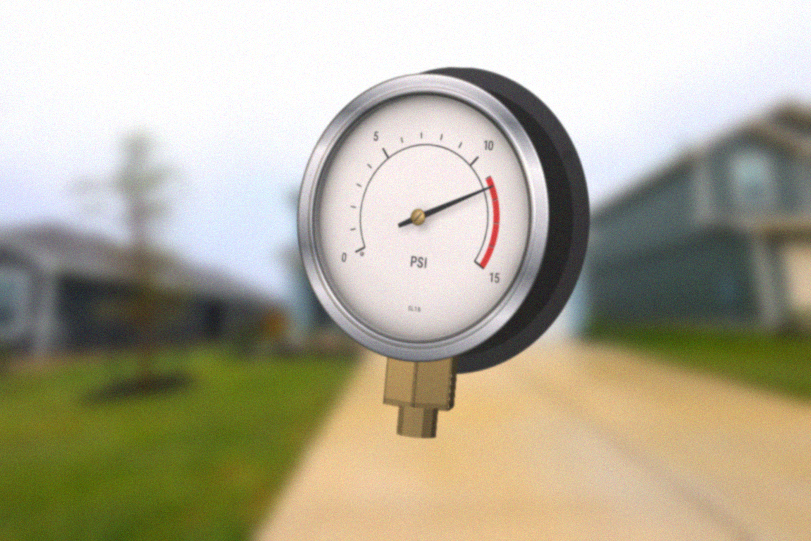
11.5; psi
